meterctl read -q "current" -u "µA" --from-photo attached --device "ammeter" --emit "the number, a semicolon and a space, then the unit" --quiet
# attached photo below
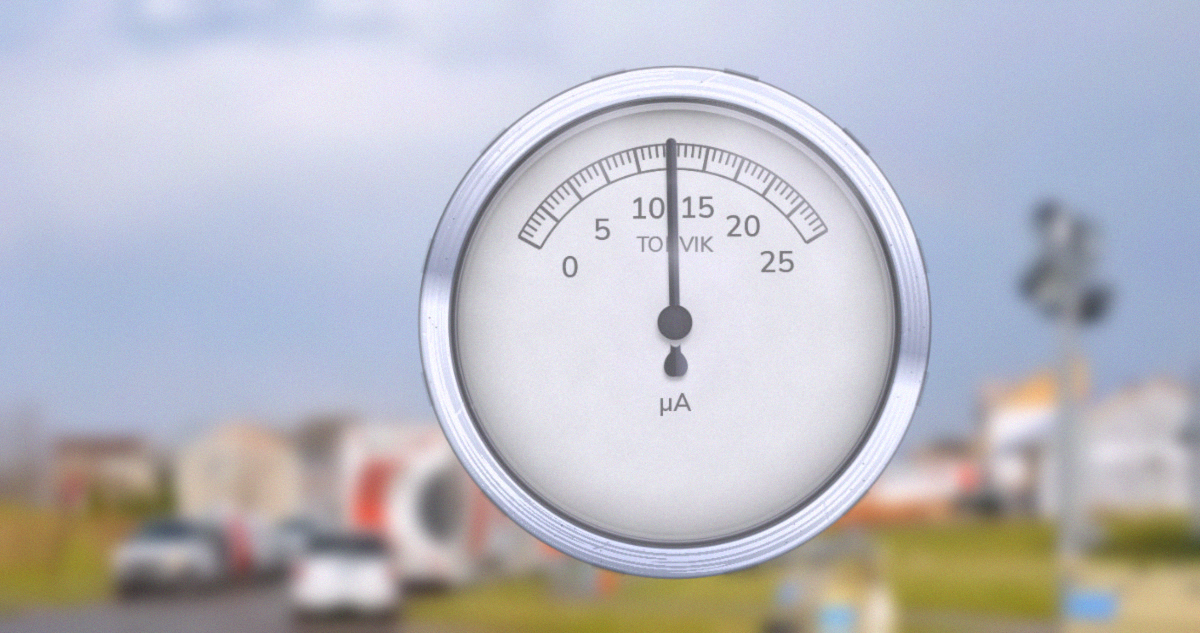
12.5; µA
